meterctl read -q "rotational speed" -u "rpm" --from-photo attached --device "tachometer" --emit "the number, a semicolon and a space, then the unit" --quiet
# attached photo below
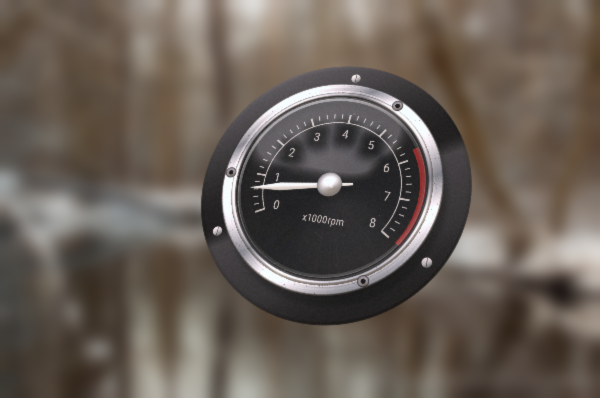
600; rpm
